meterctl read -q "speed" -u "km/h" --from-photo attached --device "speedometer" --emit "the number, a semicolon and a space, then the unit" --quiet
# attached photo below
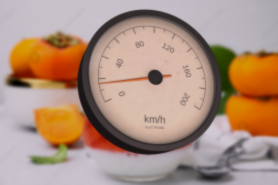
15; km/h
